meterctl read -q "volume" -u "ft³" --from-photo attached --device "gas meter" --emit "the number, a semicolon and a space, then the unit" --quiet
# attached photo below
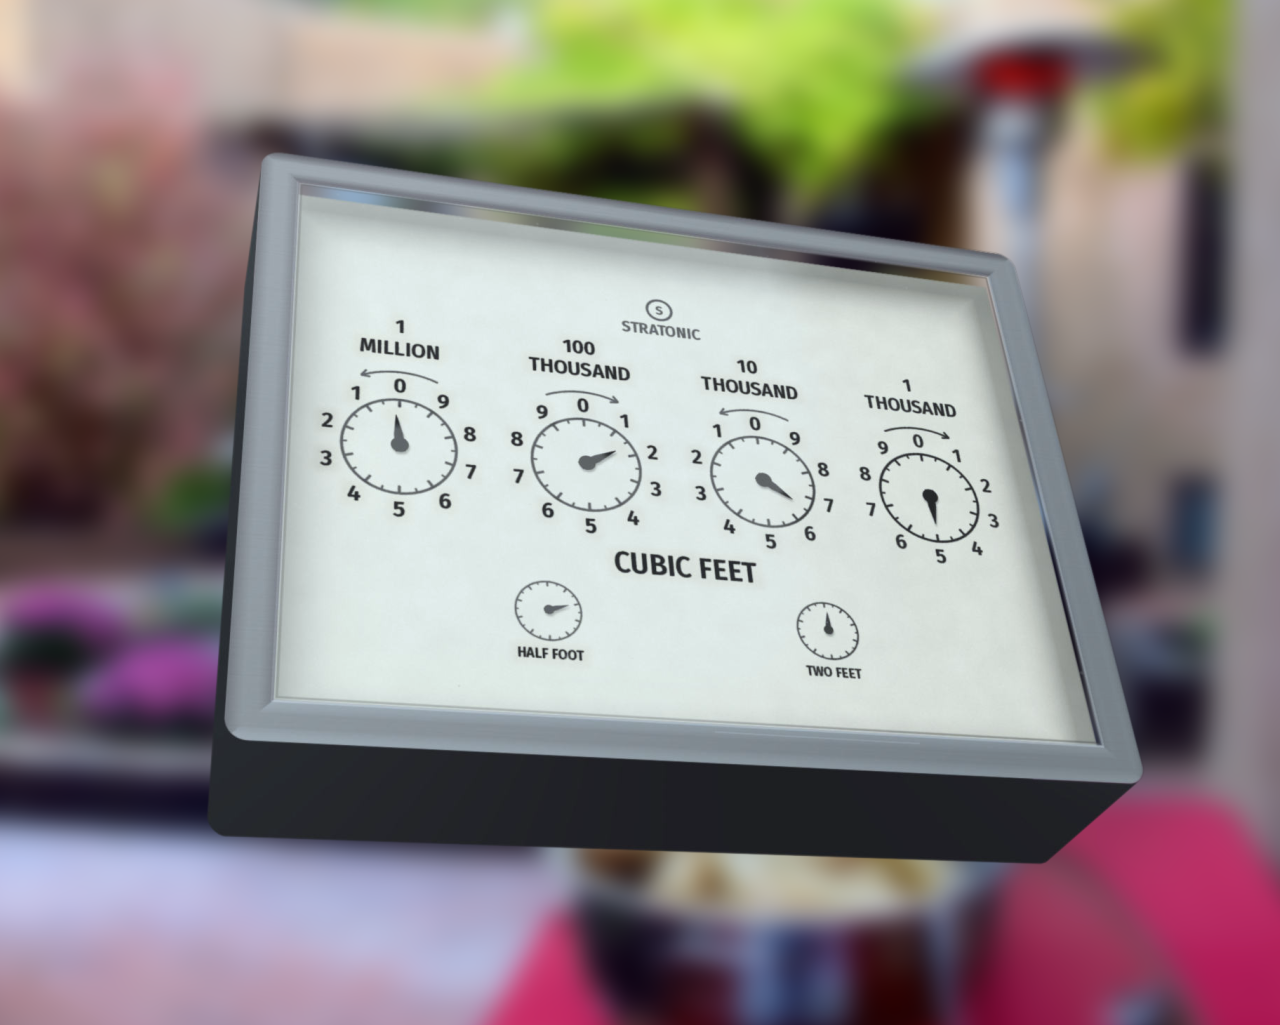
16500; ft³
